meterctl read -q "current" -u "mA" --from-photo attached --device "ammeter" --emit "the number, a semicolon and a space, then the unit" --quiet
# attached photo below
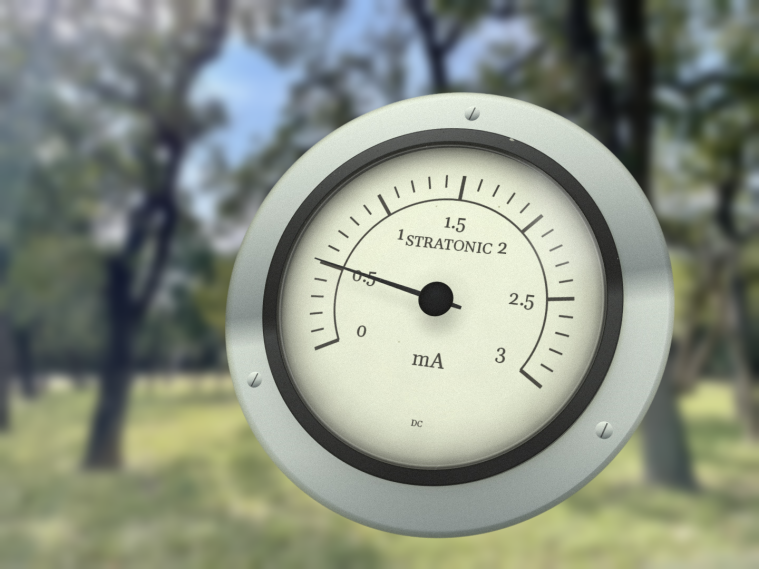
0.5; mA
